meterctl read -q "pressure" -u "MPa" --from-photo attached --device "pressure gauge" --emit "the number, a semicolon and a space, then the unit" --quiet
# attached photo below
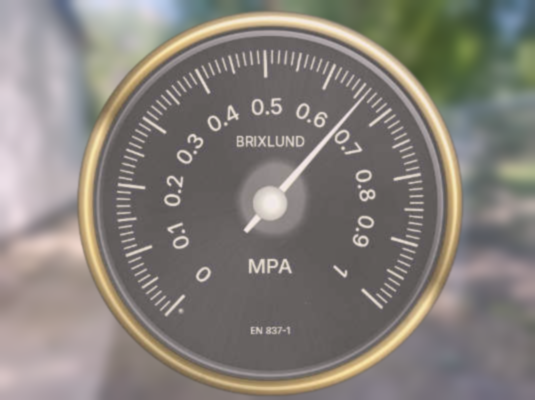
0.66; MPa
